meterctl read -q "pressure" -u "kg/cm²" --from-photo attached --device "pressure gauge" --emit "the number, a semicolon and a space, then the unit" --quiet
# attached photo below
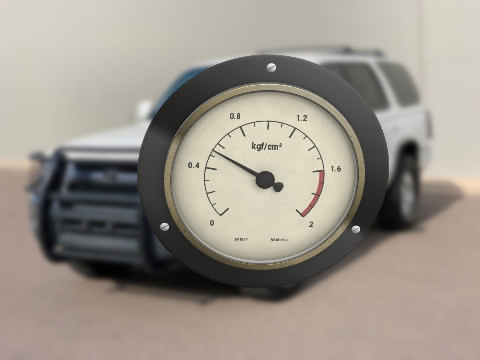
0.55; kg/cm²
